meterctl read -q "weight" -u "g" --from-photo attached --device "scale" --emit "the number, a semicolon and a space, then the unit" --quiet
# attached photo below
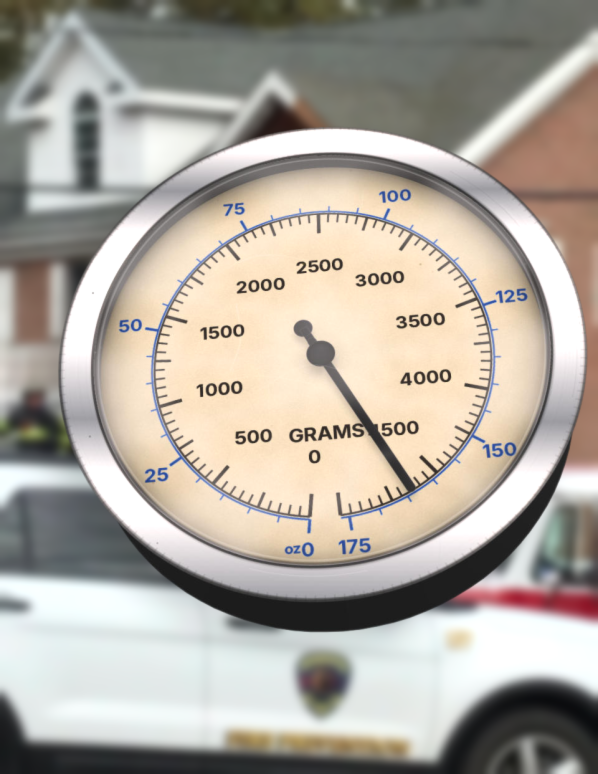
4650; g
